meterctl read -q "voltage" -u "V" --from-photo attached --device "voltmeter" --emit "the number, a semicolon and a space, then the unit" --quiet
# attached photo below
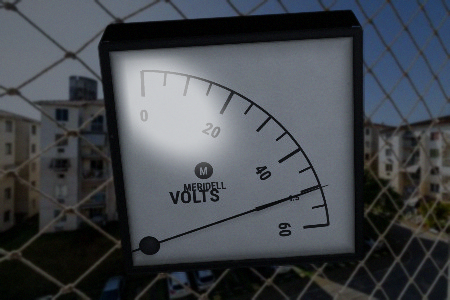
50; V
